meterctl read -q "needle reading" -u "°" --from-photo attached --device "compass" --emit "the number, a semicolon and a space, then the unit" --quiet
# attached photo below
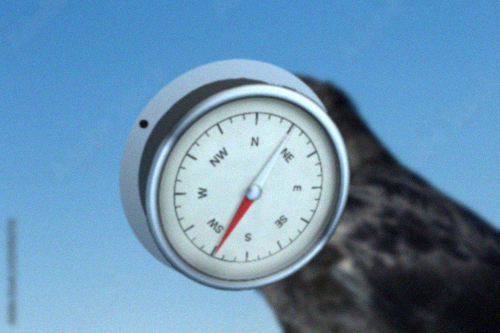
210; °
